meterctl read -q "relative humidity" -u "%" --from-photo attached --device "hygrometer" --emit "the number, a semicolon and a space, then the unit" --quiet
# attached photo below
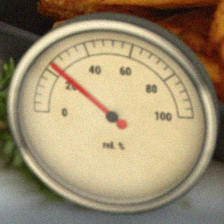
24; %
